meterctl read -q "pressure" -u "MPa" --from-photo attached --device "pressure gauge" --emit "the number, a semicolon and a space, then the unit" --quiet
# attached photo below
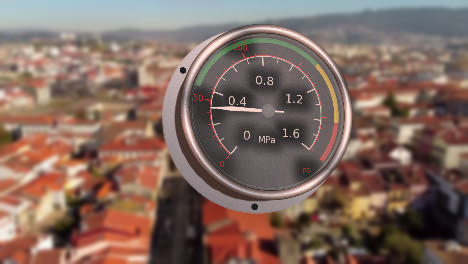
0.3; MPa
